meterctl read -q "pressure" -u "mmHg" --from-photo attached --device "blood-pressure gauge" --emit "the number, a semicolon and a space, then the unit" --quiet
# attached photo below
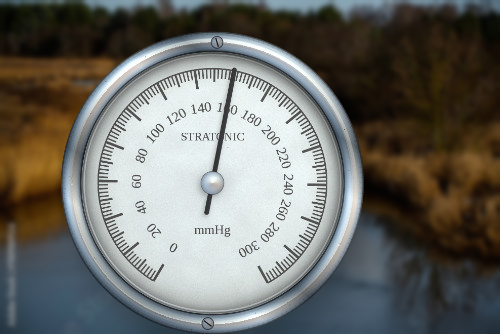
160; mmHg
